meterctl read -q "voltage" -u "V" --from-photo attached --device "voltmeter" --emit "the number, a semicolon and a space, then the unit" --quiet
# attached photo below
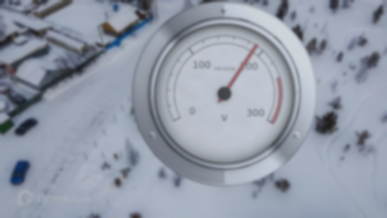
190; V
